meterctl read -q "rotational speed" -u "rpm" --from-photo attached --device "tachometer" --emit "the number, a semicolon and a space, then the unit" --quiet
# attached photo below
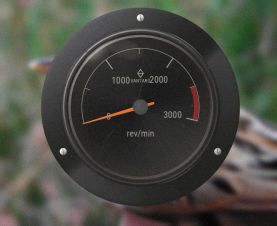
0; rpm
